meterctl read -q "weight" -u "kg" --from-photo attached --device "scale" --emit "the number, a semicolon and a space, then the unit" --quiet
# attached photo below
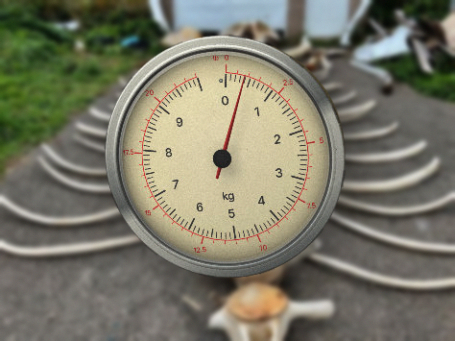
0.4; kg
